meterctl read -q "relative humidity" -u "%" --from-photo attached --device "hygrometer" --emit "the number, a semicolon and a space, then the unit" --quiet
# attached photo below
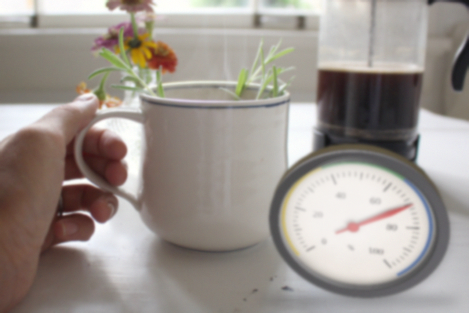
70; %
